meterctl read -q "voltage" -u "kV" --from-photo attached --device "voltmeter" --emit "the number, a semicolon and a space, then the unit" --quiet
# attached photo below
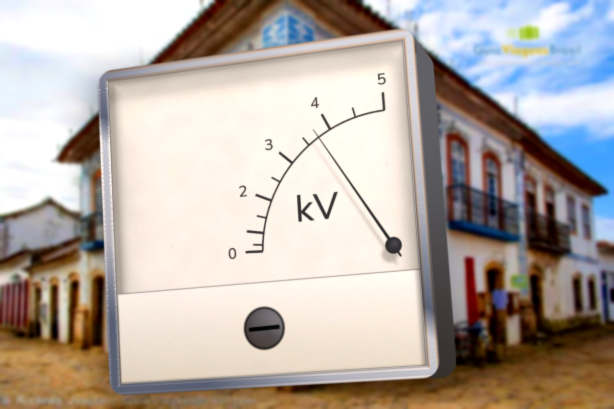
3.75; kV
